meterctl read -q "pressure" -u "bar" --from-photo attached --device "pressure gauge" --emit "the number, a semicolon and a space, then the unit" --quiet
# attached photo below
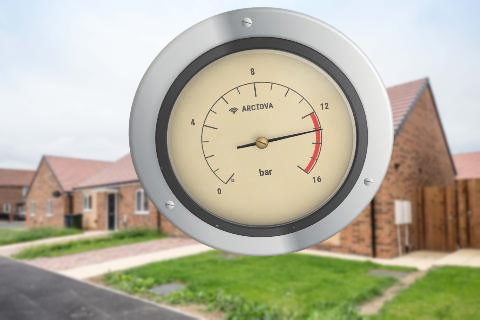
13; bar
